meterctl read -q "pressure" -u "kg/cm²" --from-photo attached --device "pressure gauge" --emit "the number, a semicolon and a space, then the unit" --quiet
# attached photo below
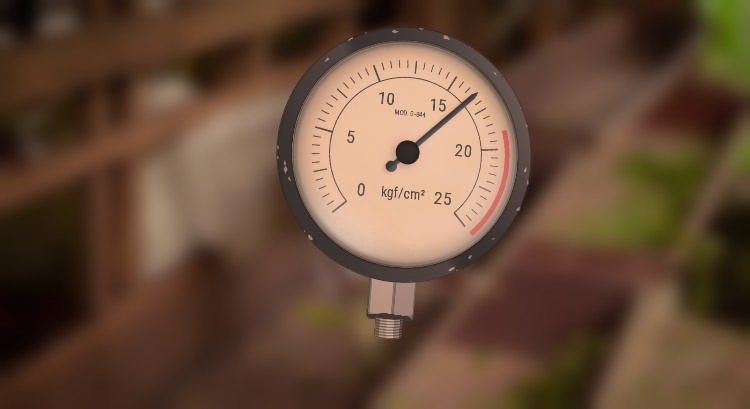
16.5; kg/cm²
